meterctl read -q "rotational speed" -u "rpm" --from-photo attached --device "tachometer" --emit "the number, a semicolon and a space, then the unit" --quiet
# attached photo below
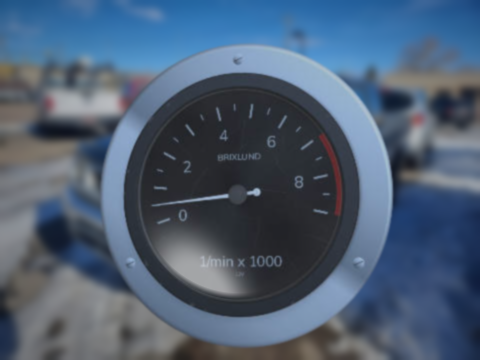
500; rpm
